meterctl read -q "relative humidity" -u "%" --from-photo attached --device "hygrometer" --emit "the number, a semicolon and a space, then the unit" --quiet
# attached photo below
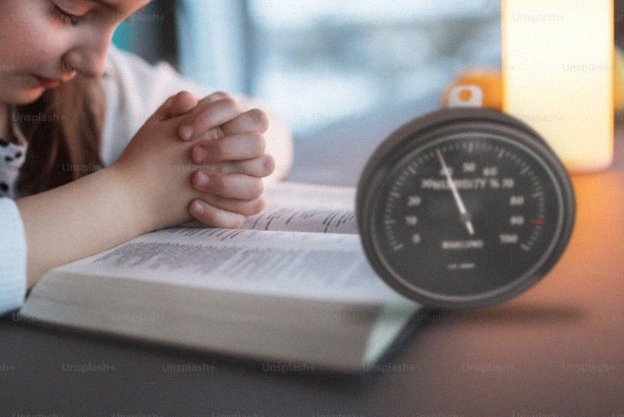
40; %
